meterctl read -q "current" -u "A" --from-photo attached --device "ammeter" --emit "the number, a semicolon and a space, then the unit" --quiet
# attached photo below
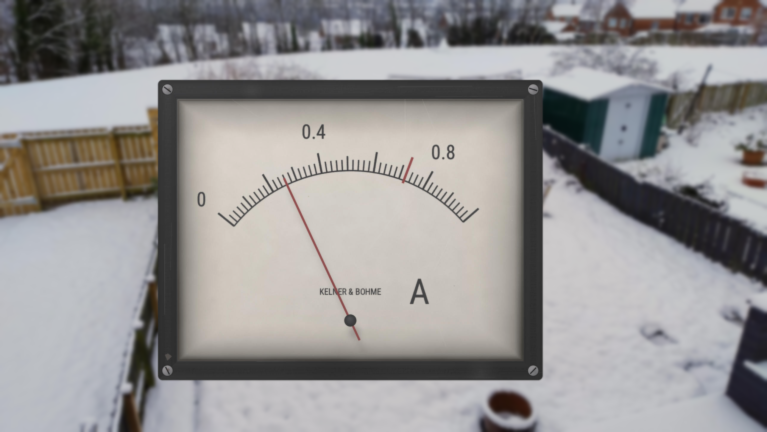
0.26; A
